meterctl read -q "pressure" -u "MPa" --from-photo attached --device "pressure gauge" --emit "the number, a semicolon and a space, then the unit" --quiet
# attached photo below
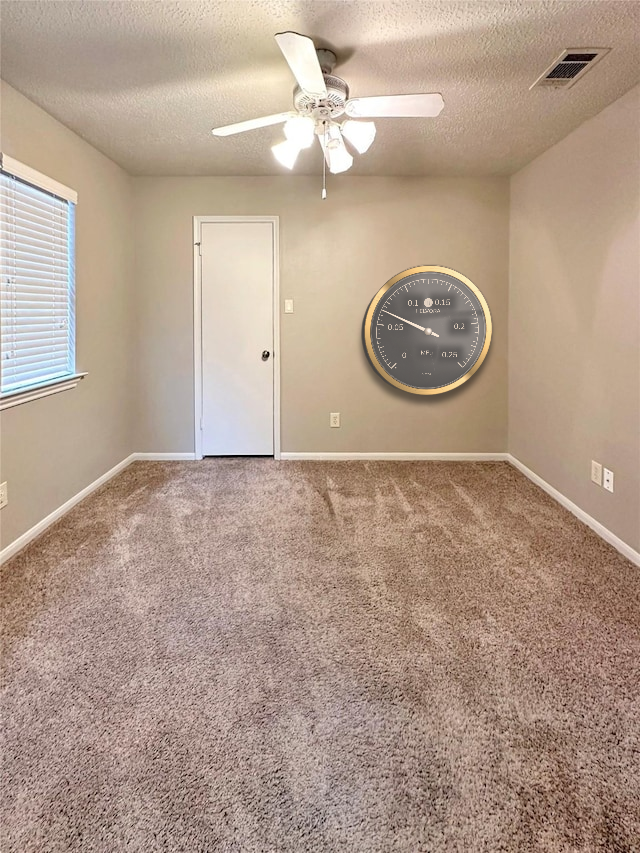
0.065; MPa
